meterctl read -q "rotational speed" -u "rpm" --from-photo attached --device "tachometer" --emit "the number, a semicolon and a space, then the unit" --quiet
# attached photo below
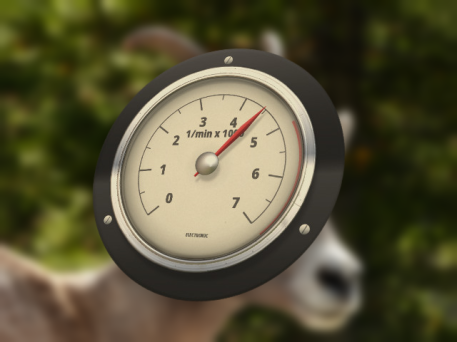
4500; rpm
